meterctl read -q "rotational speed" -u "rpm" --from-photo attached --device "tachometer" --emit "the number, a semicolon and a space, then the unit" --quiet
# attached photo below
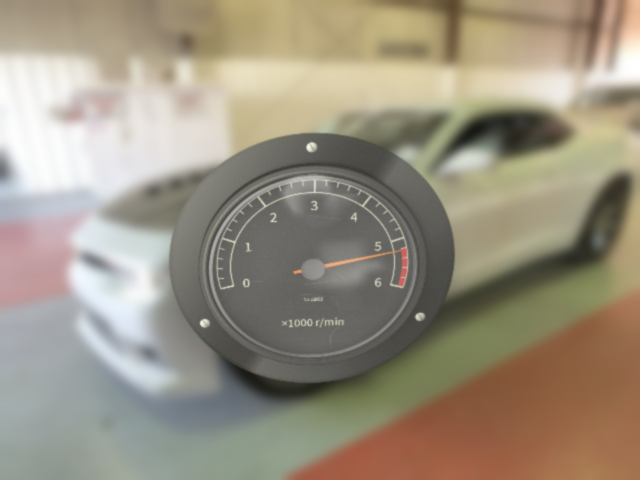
5200; rpm
